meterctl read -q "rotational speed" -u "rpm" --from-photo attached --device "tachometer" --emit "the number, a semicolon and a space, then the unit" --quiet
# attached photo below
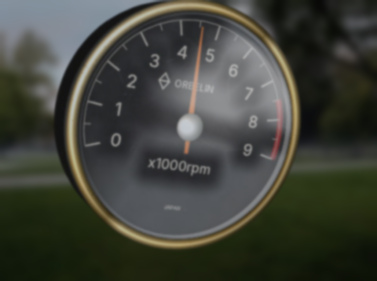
4500; rpm
